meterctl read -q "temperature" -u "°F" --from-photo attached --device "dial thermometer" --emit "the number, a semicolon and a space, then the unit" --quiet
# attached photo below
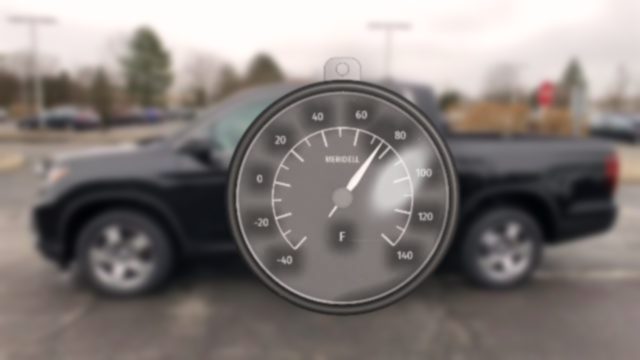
75; °F
